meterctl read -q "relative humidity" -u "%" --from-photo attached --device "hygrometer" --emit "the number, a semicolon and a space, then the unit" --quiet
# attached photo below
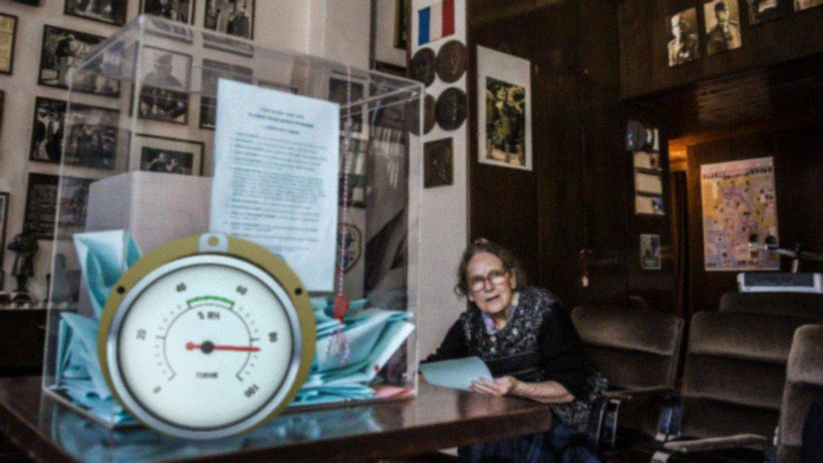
84; %
